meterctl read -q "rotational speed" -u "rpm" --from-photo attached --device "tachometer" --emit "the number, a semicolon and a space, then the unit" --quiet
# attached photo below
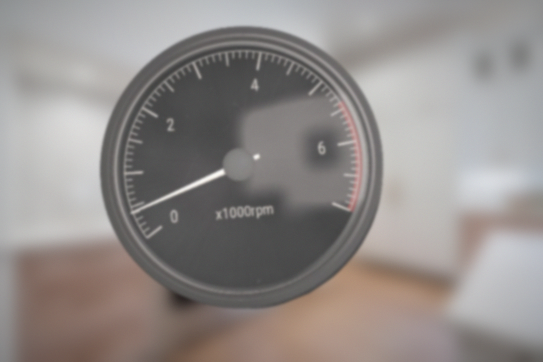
400; rpm
